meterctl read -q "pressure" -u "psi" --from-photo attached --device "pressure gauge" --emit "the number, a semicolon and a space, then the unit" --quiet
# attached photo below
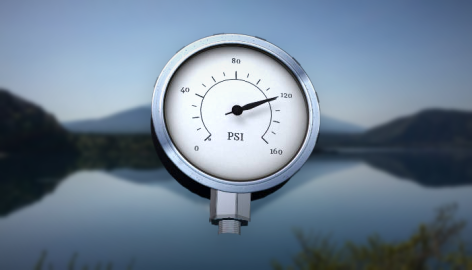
120; psi
